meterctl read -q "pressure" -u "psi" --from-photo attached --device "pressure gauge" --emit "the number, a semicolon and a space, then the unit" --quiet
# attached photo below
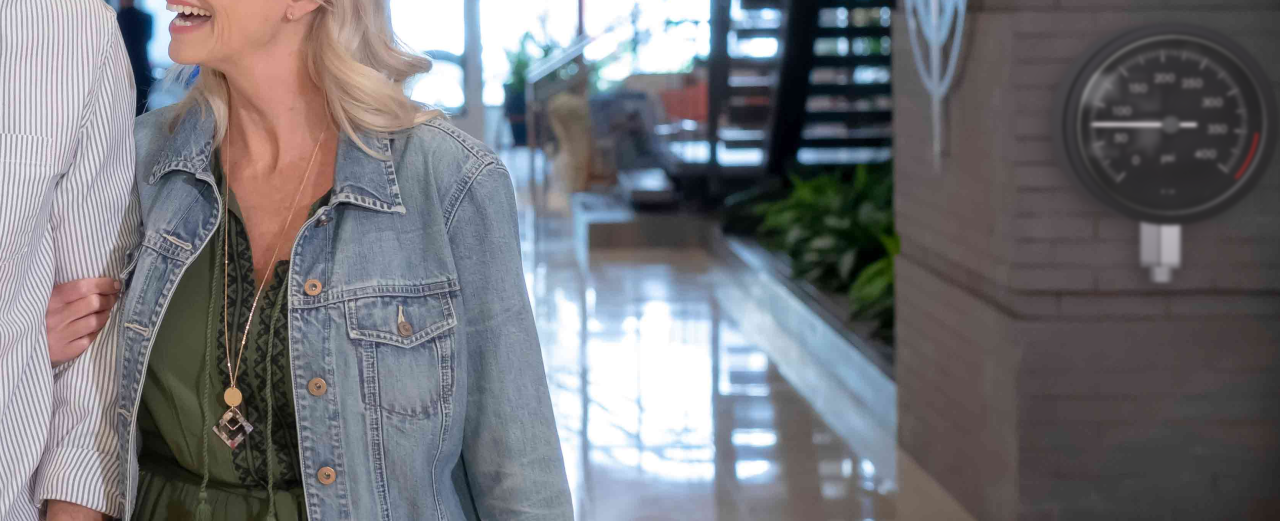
75; psi
